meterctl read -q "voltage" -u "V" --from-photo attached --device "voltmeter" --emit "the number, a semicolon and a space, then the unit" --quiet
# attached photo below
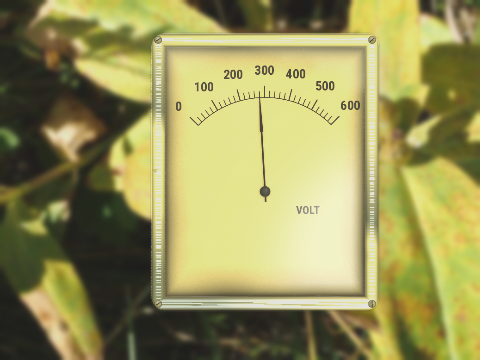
280; V
